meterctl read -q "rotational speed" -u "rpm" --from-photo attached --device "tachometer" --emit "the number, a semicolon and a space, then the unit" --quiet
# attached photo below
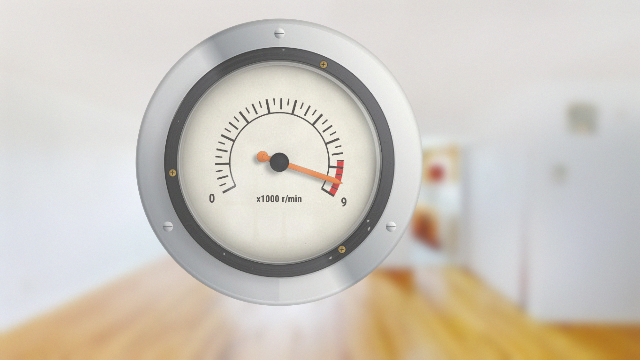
8500; rpm
